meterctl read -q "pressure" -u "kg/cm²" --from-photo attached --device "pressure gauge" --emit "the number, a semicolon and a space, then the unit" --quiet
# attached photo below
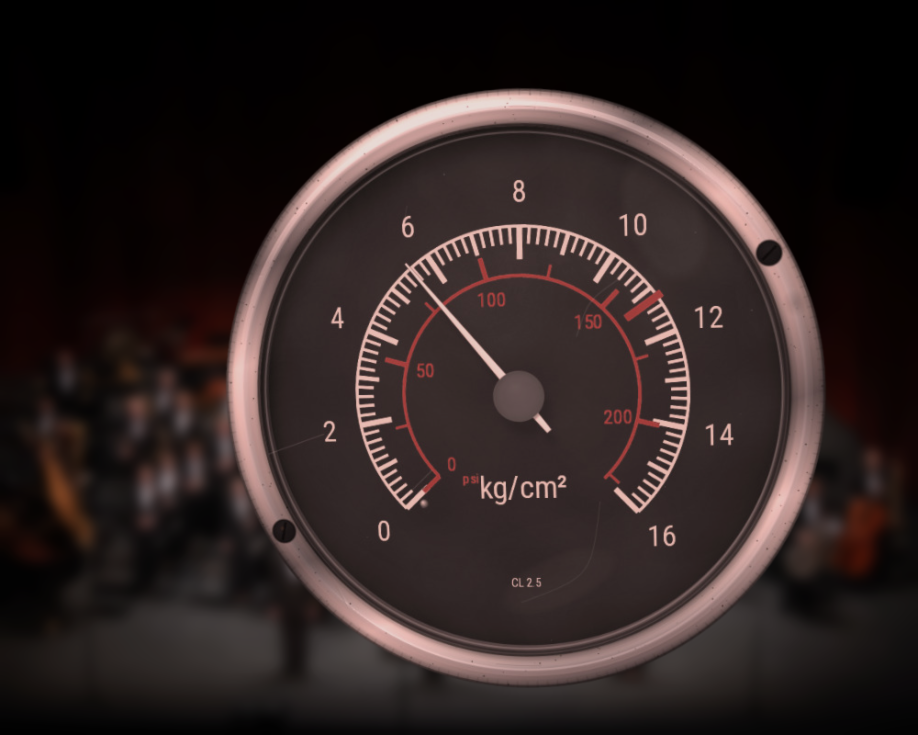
5.6; kg/cm²
